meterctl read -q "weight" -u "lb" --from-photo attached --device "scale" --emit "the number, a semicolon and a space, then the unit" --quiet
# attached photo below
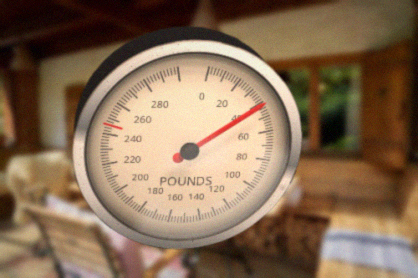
40; lb
